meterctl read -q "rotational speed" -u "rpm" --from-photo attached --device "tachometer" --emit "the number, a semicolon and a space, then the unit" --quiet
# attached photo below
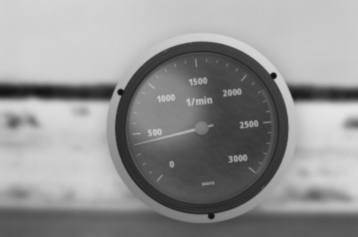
400; rpm
